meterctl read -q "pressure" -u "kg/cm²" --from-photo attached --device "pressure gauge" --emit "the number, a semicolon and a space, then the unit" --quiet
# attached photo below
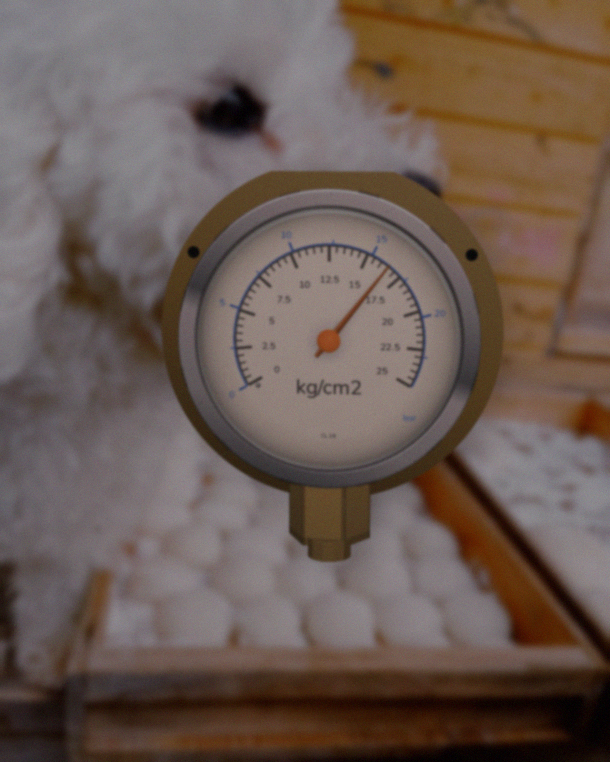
16.5; kg/cm²
